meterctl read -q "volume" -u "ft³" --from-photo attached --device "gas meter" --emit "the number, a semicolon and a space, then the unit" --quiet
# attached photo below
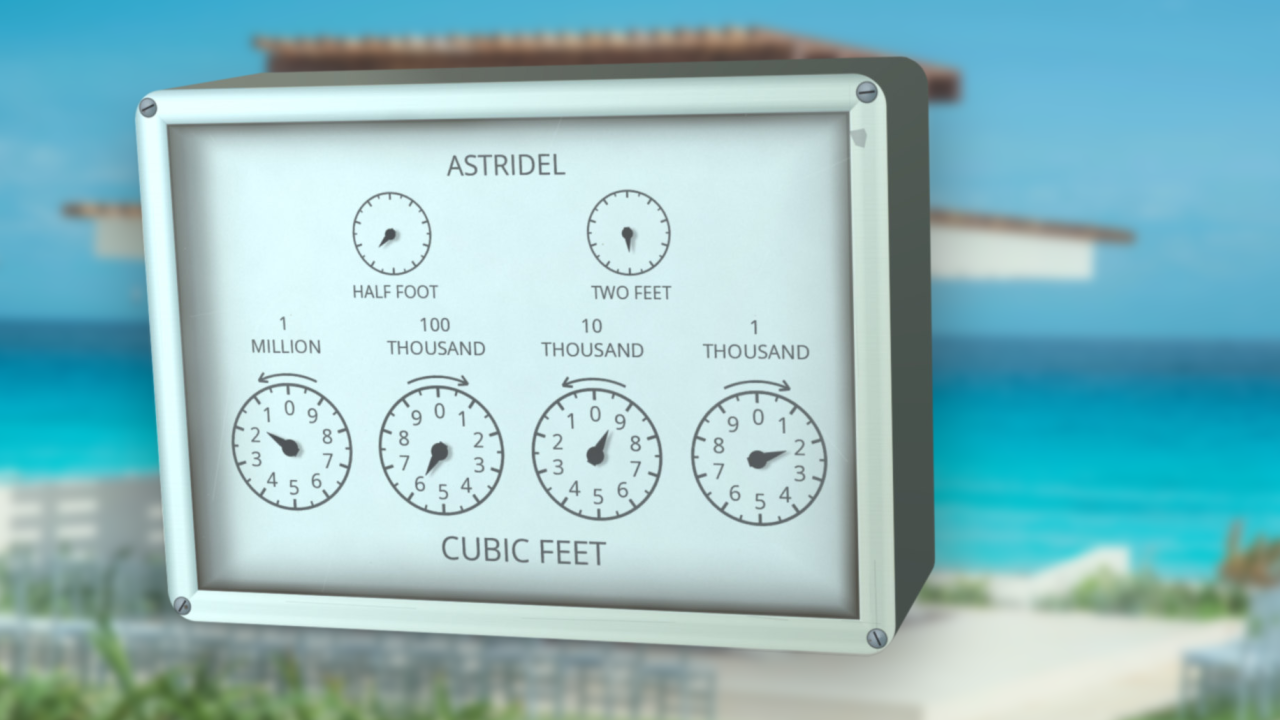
159200; ft³
